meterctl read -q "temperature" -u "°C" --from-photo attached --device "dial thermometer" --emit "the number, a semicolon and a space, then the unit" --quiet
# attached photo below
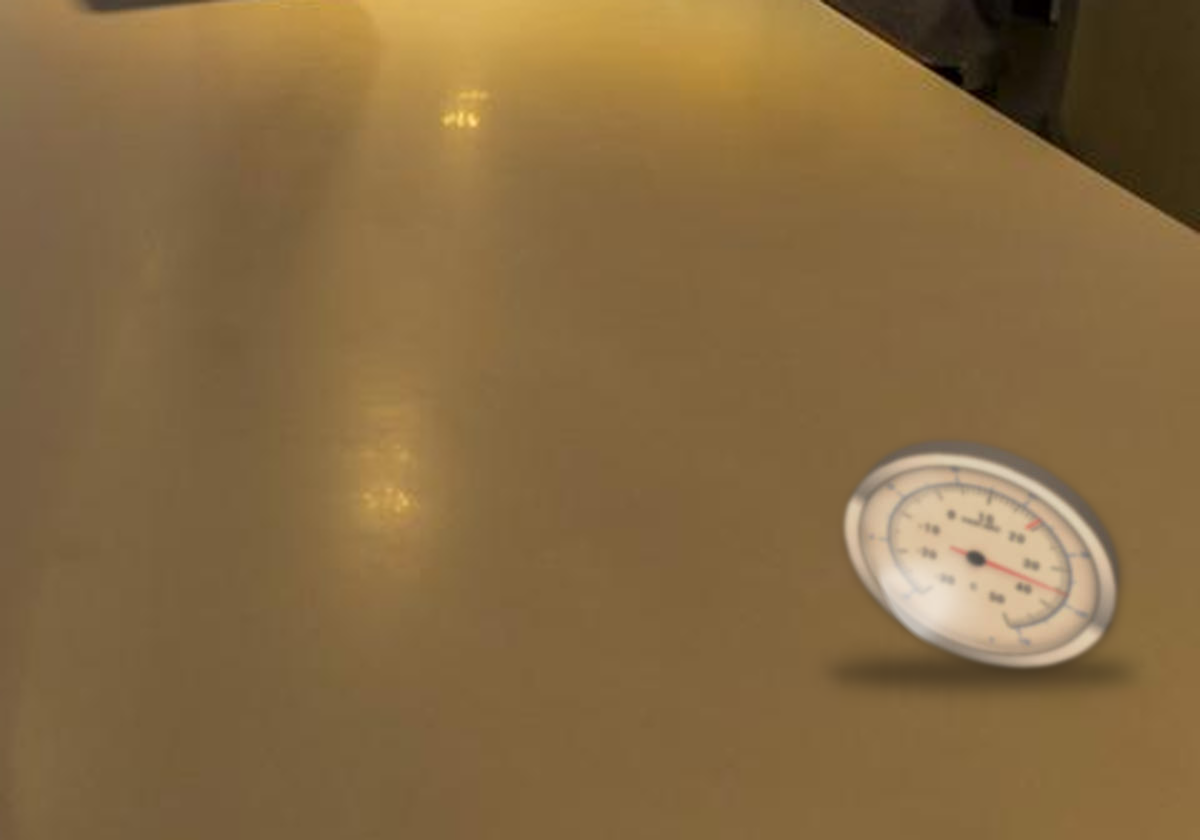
35; °C
